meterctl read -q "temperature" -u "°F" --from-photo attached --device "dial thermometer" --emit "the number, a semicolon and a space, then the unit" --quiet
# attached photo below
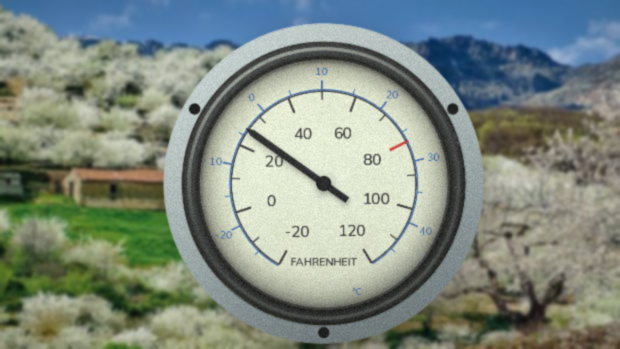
25; °F
